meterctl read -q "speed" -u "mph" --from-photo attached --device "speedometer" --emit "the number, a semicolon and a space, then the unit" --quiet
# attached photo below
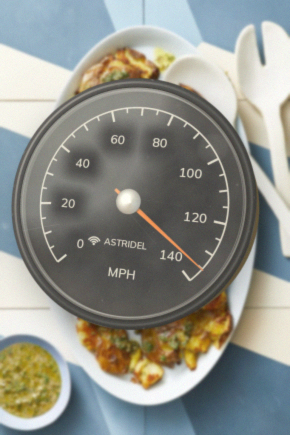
135; mph
